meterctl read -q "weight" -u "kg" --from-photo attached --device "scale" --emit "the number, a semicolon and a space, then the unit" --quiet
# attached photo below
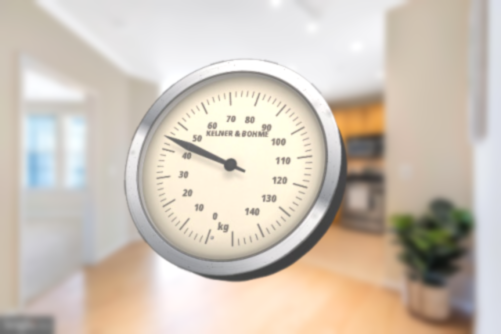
44; kg
